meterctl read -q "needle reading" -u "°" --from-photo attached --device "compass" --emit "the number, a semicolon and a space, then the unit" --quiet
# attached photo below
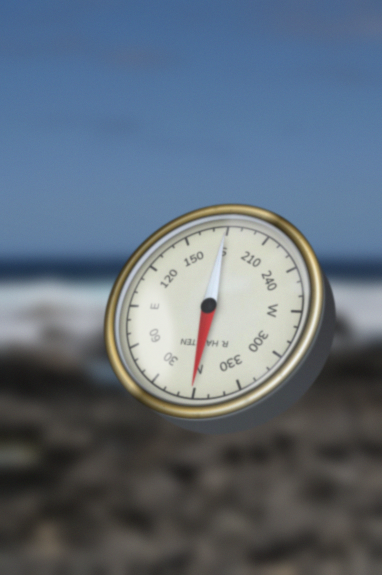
0; °
